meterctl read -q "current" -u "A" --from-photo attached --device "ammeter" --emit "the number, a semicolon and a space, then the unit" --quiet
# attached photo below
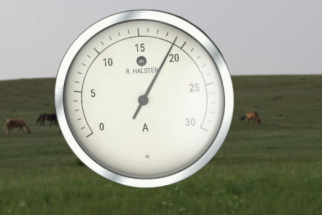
19; A
